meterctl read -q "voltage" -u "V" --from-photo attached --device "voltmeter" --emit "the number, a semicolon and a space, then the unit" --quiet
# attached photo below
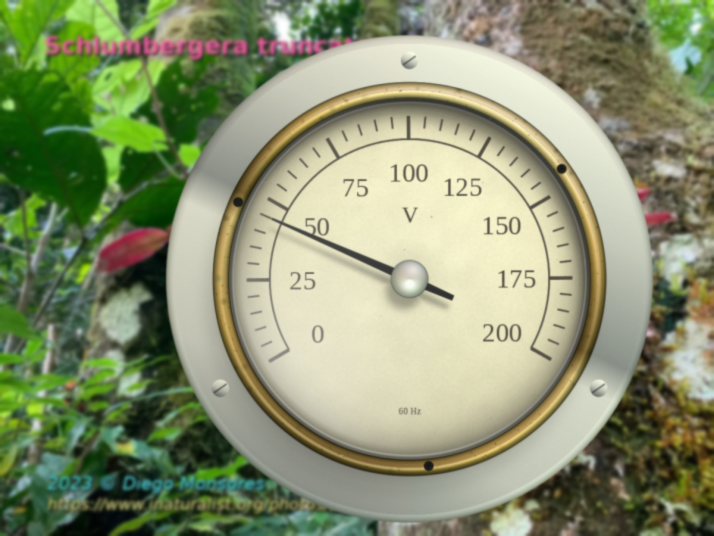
45; V
